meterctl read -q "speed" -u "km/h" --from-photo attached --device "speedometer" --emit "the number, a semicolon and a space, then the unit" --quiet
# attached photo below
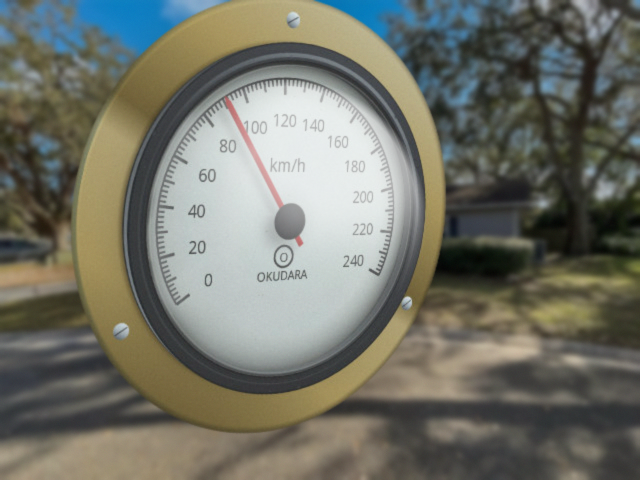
90; km/h
